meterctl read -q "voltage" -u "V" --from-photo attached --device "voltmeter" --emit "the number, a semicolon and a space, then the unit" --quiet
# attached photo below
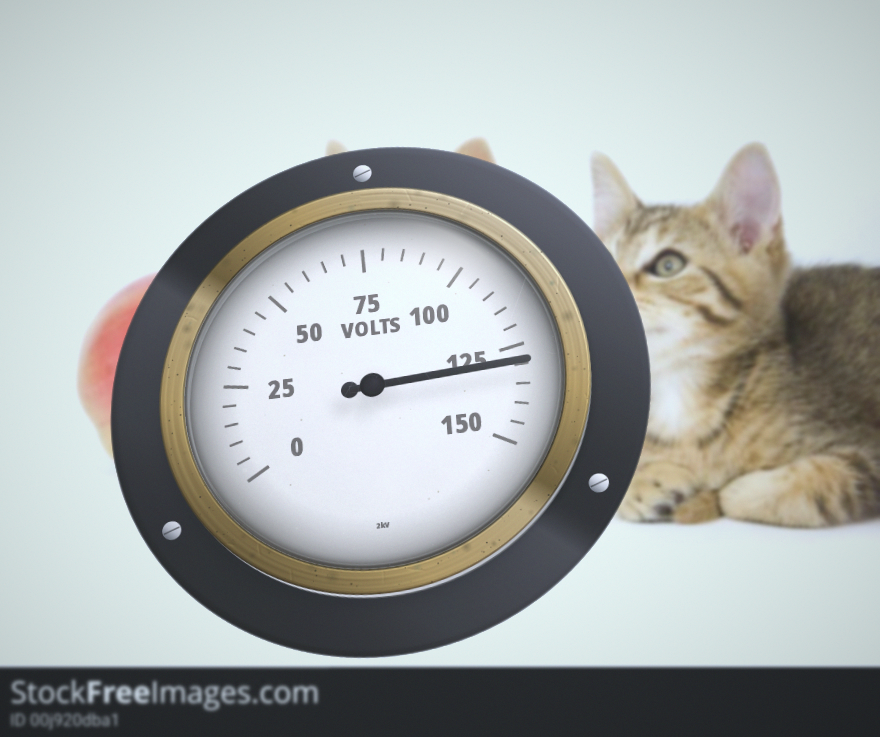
130; V
